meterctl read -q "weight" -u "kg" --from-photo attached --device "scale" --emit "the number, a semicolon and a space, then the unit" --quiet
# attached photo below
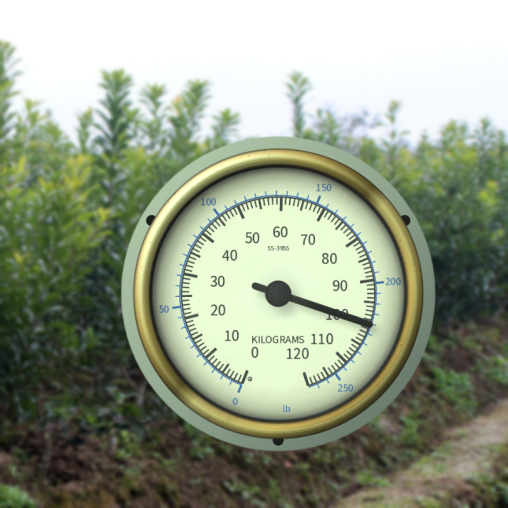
100; kg
